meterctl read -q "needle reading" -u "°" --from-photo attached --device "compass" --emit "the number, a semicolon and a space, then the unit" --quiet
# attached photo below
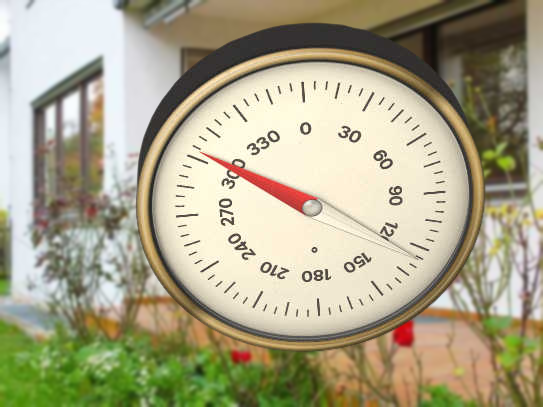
305; °
